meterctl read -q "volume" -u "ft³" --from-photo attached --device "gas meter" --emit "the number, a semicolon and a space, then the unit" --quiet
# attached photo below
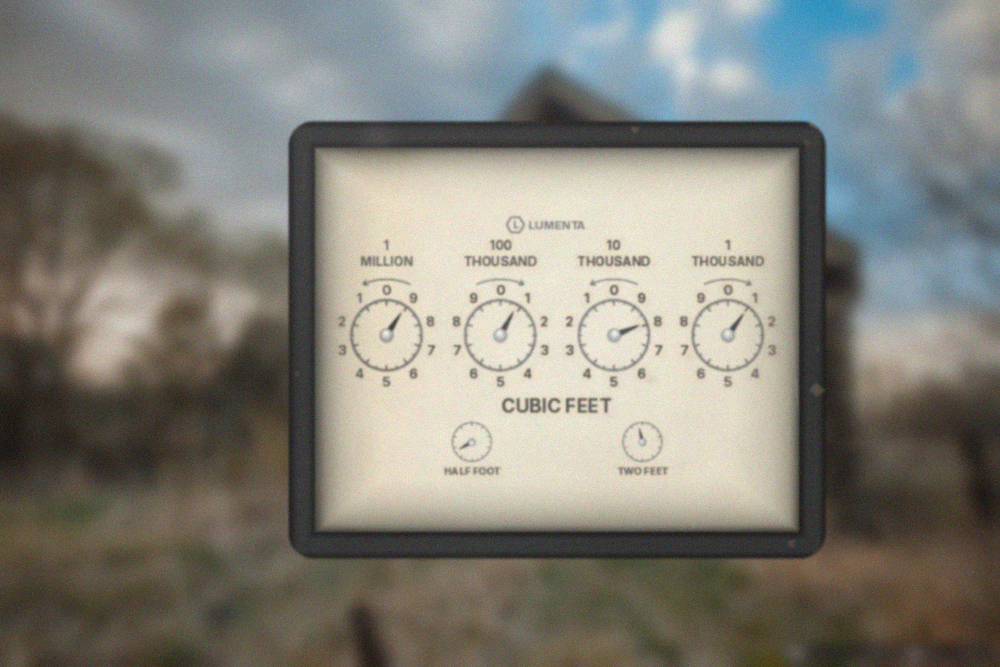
908100; ft³
